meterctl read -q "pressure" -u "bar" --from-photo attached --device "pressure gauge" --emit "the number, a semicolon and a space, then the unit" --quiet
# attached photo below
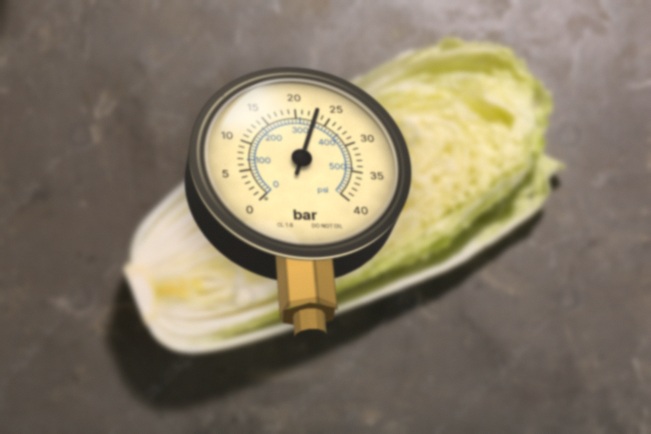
23; bar
